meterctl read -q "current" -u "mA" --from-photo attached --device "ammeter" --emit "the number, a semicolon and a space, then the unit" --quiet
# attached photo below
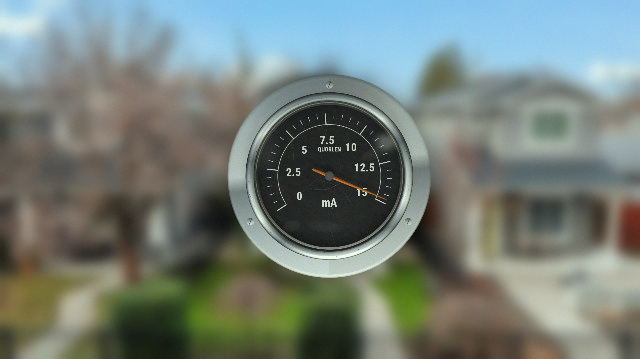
14.75; mA
